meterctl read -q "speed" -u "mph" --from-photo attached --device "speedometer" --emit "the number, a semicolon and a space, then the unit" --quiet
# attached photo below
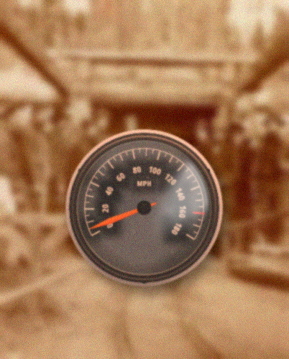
5; mph
